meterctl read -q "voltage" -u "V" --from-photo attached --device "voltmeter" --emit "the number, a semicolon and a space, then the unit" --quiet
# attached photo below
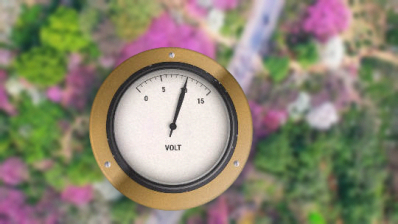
10; V
